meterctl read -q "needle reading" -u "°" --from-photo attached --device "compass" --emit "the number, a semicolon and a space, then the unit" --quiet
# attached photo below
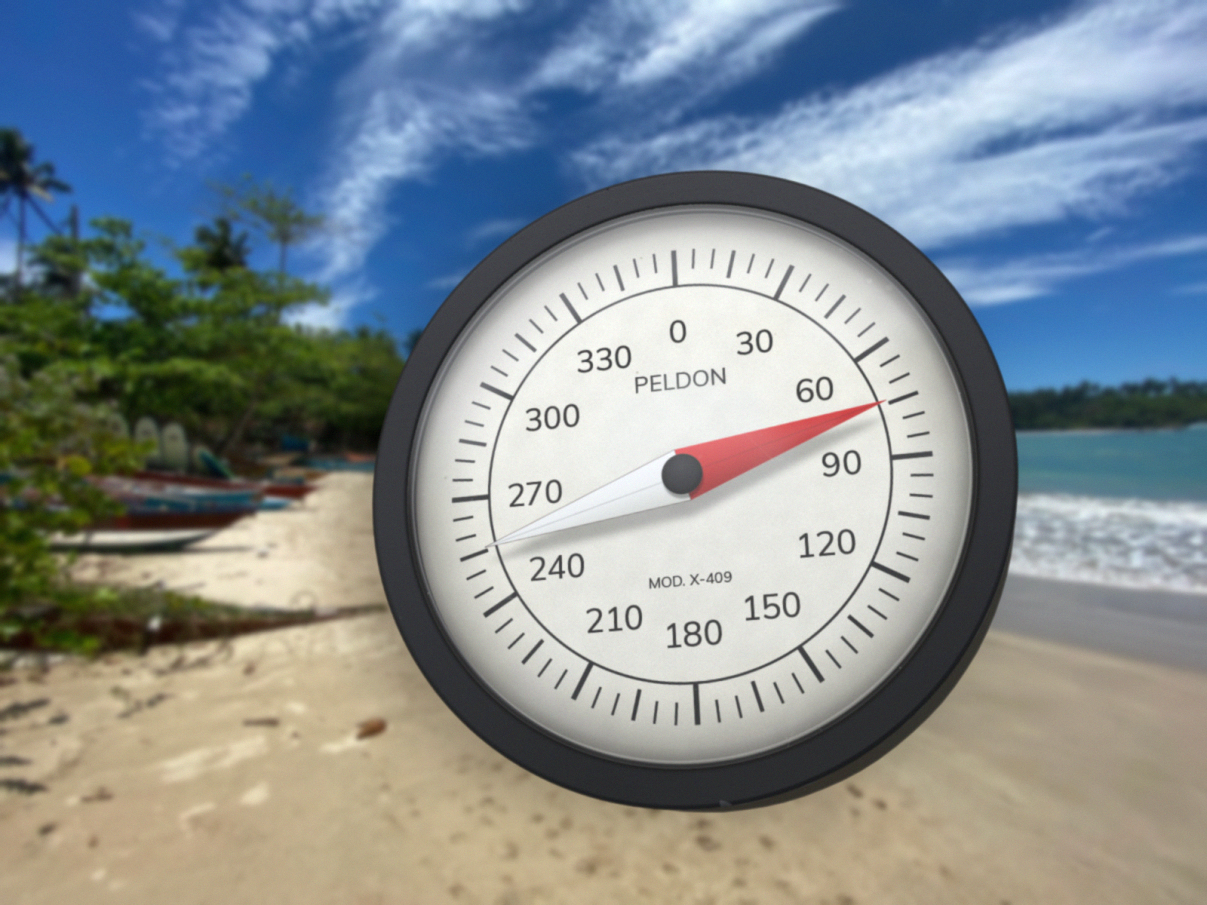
75; °
